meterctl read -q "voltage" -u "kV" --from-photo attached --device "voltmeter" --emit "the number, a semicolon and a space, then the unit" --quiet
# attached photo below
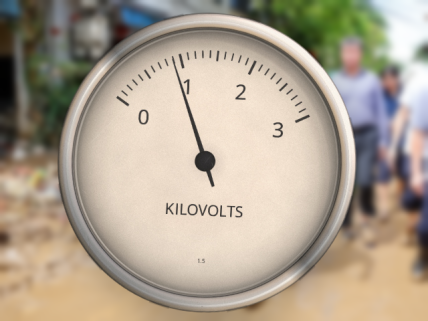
0.9; kV
